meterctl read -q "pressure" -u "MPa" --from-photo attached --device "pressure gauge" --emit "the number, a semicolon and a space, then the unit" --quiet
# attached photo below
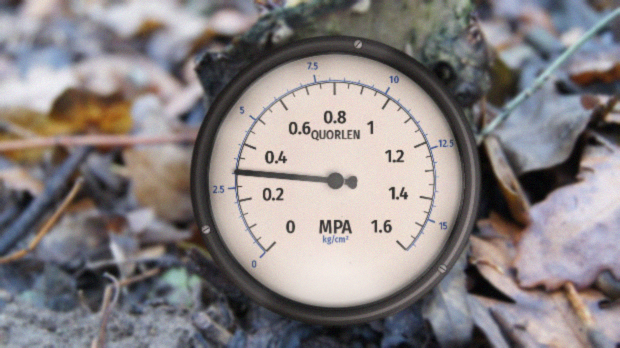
0.3; MPa
